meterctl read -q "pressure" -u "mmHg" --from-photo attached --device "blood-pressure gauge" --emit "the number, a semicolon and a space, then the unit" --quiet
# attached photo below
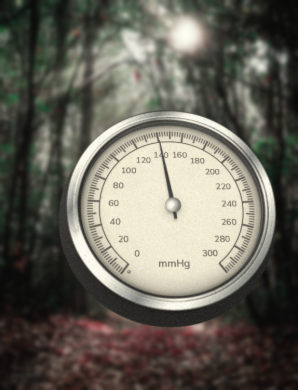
140; mmHg
